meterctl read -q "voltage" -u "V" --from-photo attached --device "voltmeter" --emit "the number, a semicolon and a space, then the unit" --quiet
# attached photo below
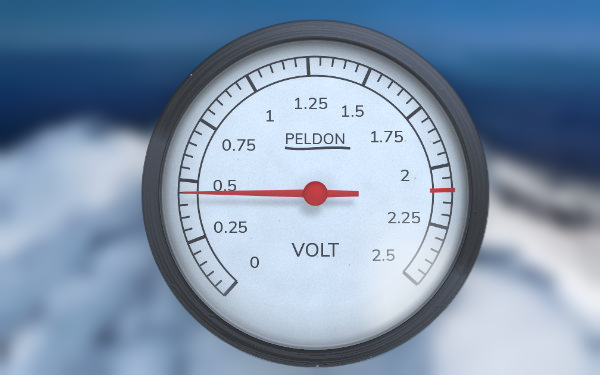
0.45; V
